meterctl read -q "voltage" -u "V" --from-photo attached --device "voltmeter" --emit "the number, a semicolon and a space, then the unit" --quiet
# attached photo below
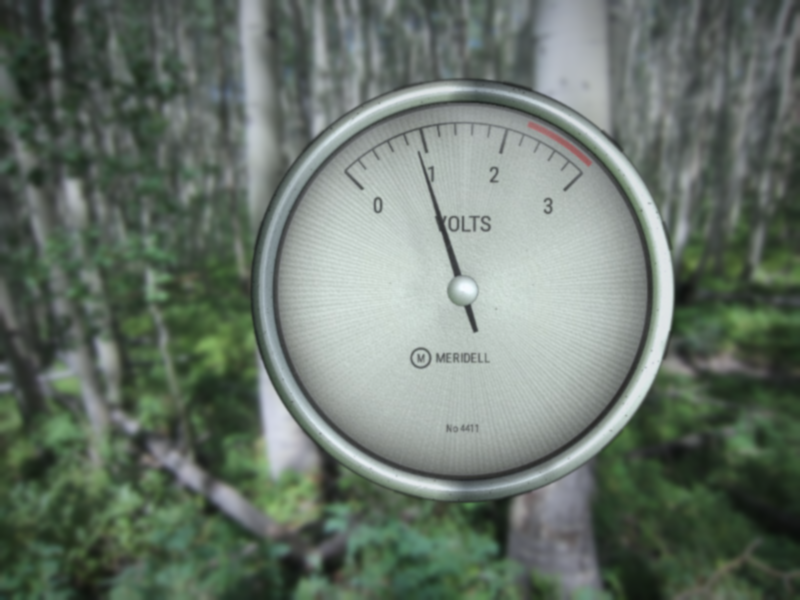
0.9; V
